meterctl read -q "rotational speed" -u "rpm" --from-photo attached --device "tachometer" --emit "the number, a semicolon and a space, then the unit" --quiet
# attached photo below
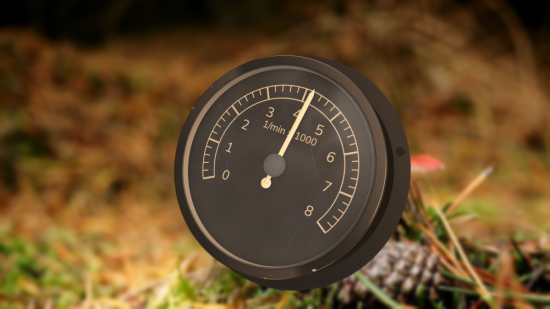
4200; rpm
